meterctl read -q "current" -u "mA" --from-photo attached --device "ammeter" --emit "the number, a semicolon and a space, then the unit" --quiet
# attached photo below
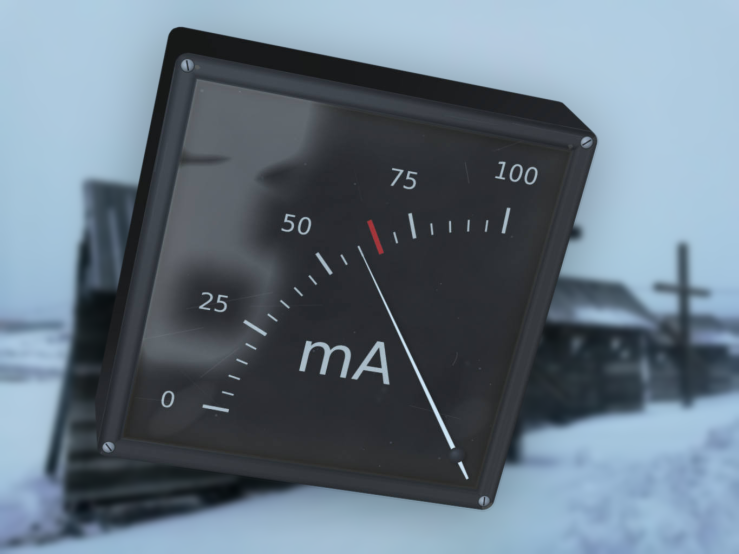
60; mA
